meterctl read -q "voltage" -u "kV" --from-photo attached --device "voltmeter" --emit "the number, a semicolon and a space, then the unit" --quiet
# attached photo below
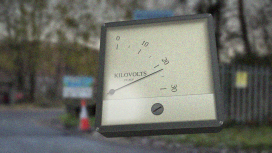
22.5; kV
